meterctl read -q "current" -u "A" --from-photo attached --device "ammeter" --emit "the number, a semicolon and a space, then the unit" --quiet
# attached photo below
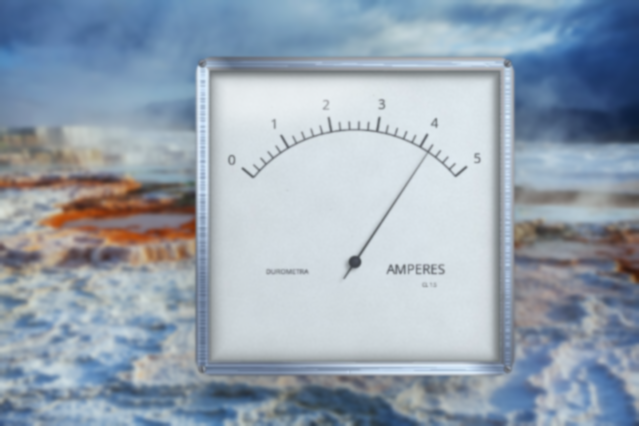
4.2; A
